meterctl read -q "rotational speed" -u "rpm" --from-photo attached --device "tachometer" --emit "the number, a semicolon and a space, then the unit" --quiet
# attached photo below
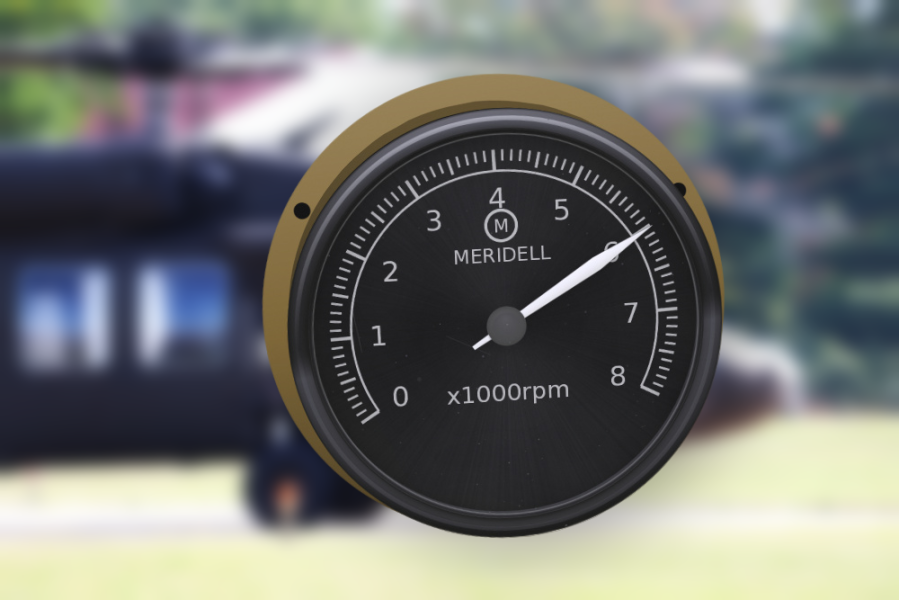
6000; rpm
